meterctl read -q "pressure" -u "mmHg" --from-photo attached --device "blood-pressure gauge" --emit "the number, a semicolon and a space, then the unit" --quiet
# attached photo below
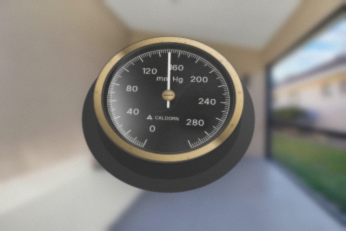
150; mmHg
